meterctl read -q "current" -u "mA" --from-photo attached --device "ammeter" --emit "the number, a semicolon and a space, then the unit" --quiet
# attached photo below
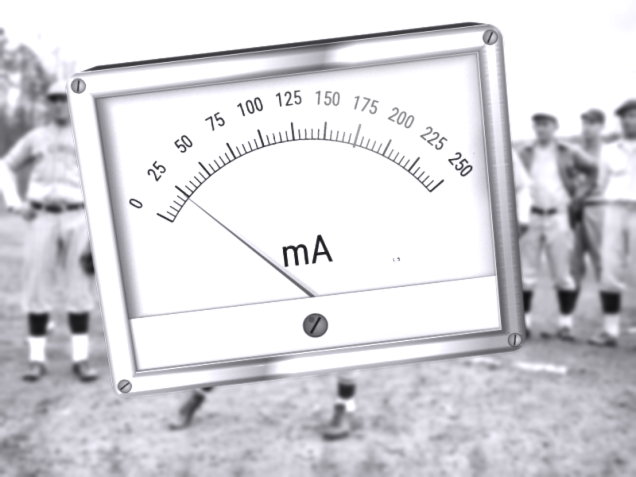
25; mA
